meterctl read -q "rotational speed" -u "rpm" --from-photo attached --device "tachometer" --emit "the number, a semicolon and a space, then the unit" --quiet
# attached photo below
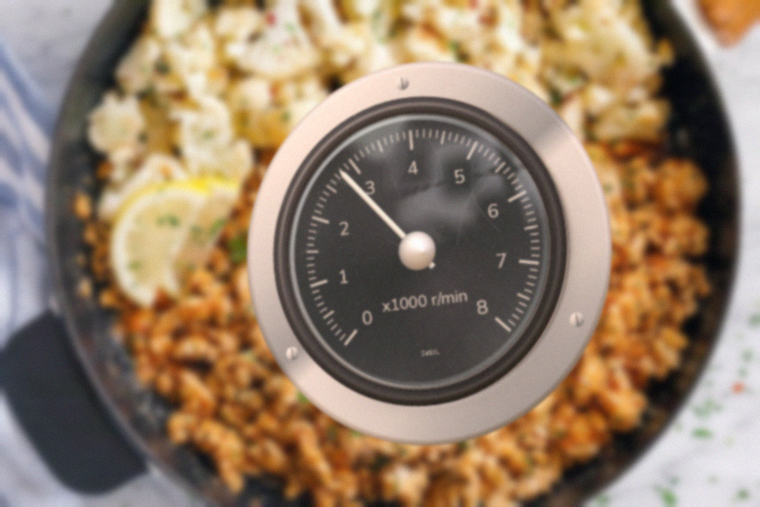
2800; rpm
